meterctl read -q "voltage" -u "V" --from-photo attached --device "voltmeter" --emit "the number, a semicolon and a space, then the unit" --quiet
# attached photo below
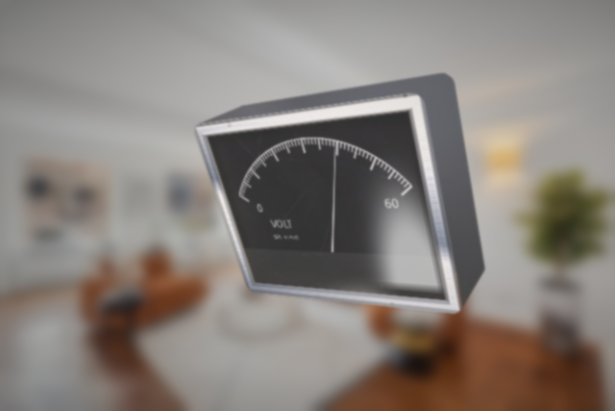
40; V
